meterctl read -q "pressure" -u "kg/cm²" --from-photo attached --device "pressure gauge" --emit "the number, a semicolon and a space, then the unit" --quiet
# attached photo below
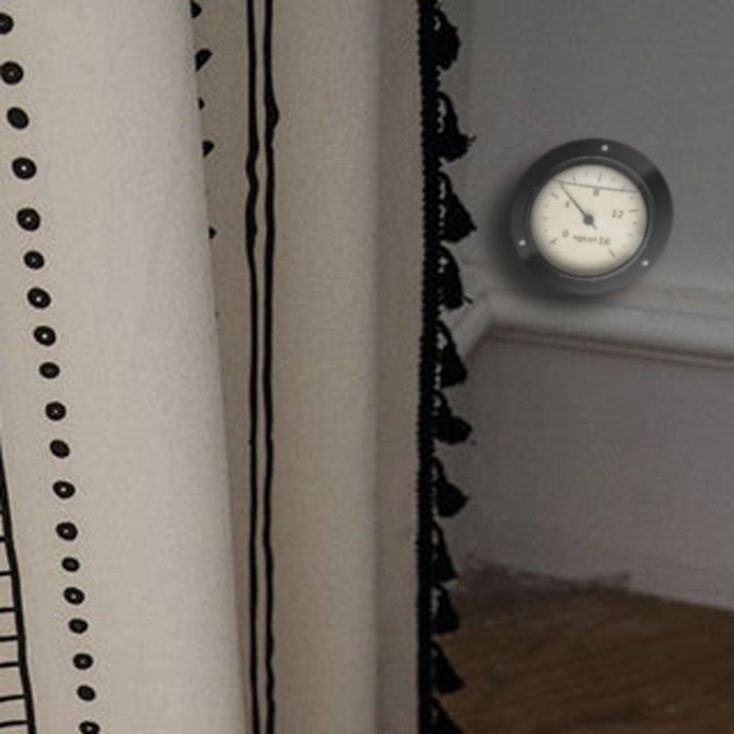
5; kg/cm²
